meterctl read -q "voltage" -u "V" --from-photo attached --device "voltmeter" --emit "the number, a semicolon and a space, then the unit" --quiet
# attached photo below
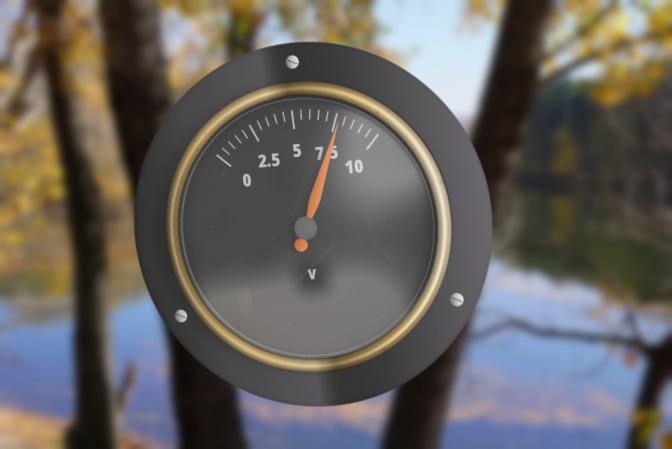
7.75; V
